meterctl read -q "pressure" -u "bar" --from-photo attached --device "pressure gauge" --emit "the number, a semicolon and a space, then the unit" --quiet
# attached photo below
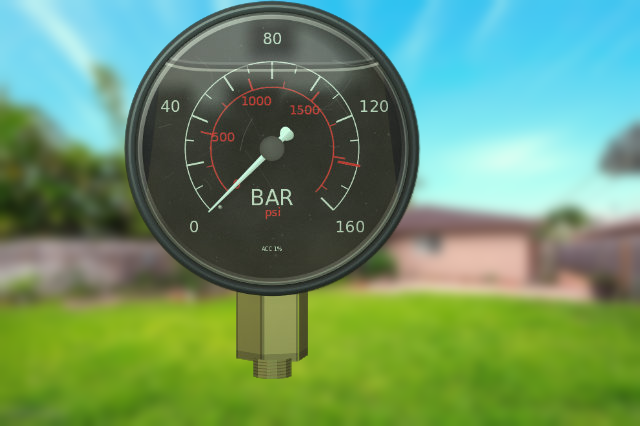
0; bar
